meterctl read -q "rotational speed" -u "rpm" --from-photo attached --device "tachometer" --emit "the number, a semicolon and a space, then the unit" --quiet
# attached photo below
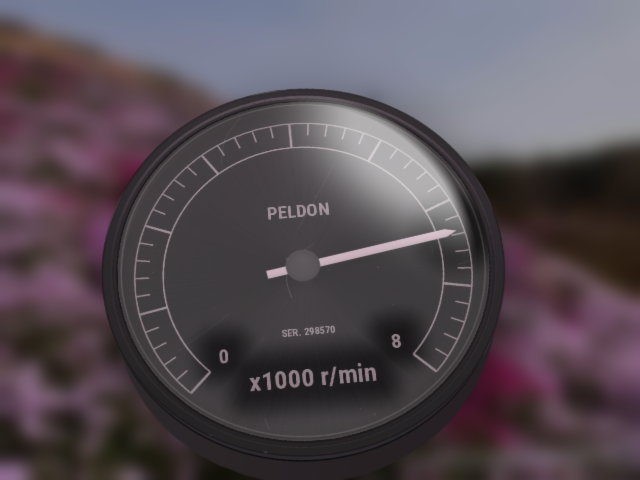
6400; rpm
